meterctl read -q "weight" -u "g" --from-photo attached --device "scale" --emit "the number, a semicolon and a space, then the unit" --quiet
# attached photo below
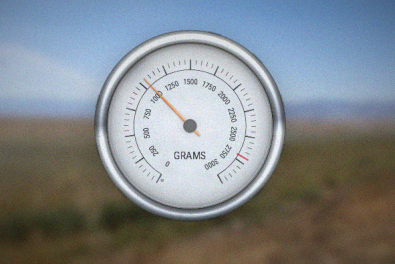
1050; g
